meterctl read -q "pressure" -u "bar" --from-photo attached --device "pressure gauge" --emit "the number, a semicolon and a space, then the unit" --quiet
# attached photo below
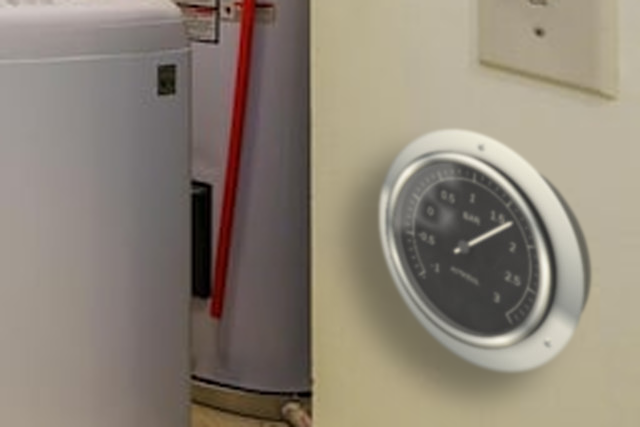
1.7; bar
